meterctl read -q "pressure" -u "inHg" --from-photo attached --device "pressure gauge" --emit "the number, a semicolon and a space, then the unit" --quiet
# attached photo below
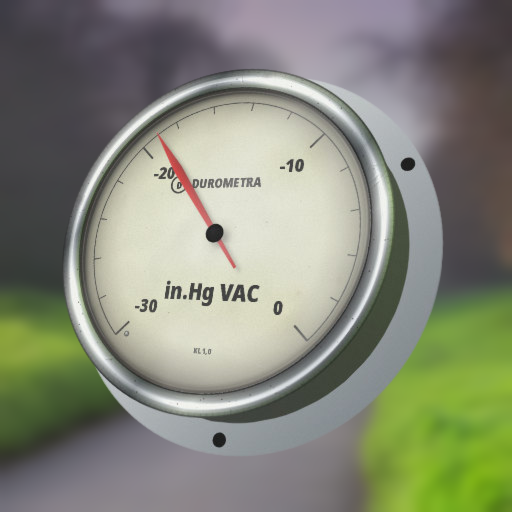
-19; inHg
